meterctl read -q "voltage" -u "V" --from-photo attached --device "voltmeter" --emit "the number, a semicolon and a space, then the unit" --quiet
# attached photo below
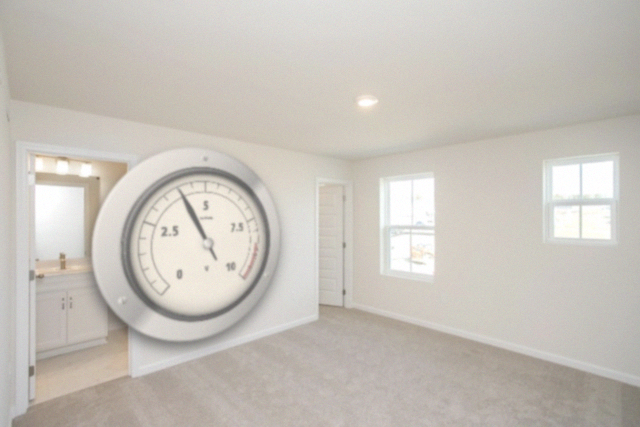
4; V
